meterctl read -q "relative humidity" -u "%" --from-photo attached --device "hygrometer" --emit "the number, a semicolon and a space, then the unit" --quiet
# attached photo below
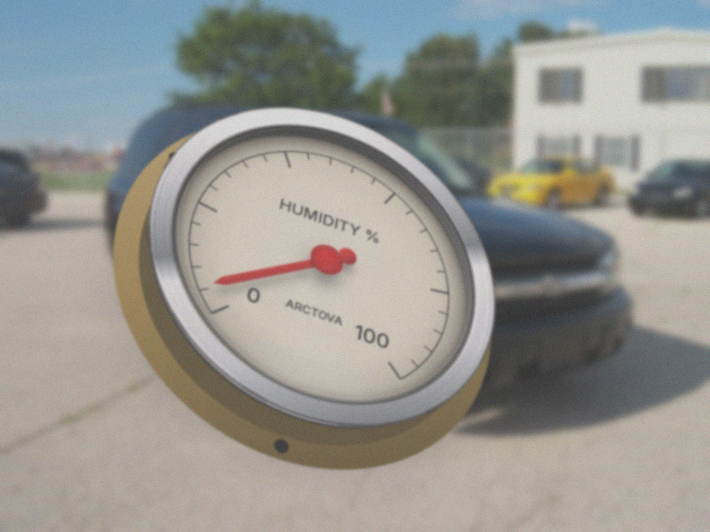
4; %
